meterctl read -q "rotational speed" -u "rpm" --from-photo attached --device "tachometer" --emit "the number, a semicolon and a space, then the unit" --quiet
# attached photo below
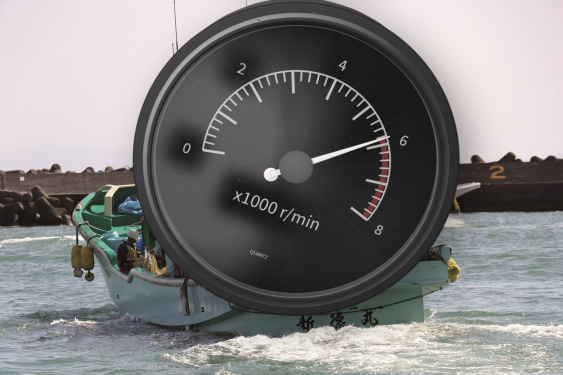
5800; rpm
